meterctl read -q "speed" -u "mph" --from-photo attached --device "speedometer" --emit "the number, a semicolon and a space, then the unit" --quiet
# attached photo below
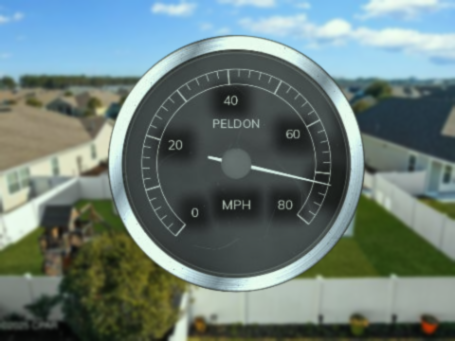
72; mph
